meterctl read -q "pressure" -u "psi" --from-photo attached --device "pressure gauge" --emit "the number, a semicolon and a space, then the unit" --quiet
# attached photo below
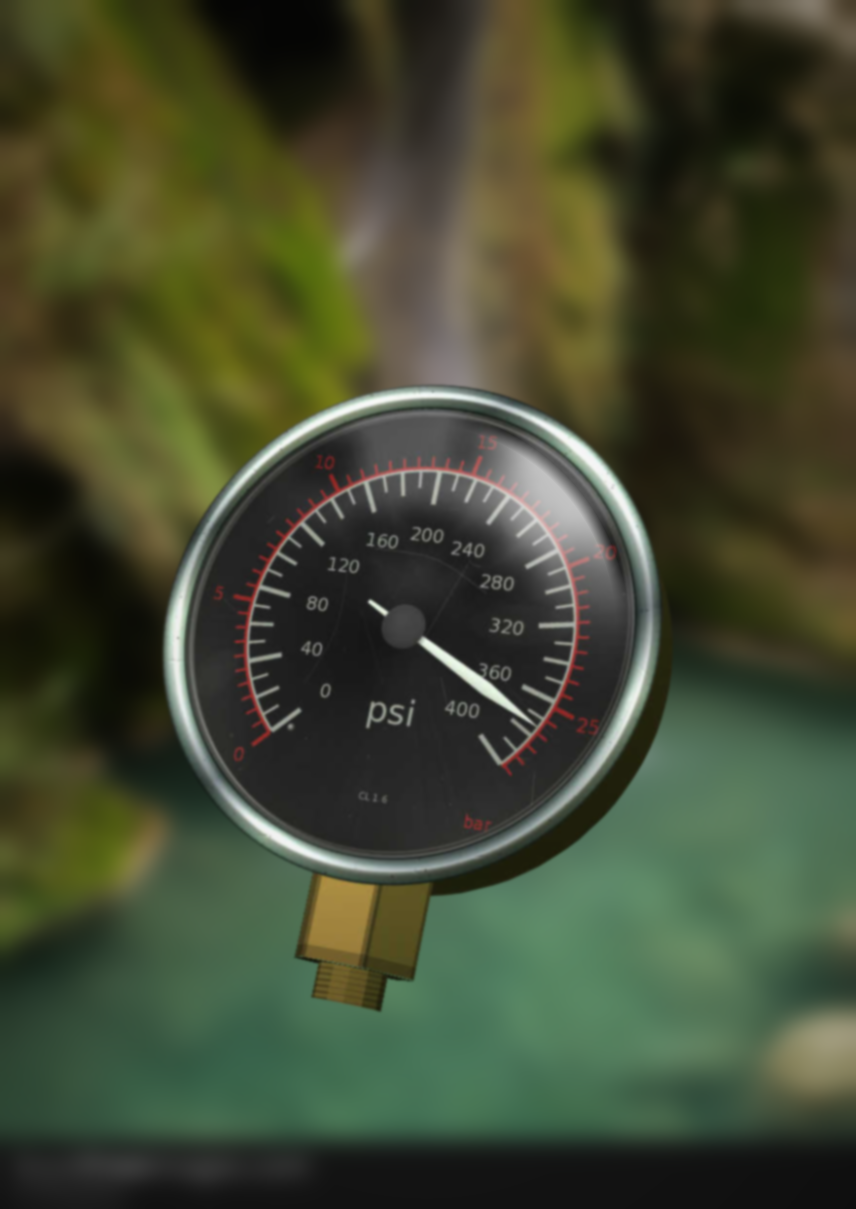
375; psi
